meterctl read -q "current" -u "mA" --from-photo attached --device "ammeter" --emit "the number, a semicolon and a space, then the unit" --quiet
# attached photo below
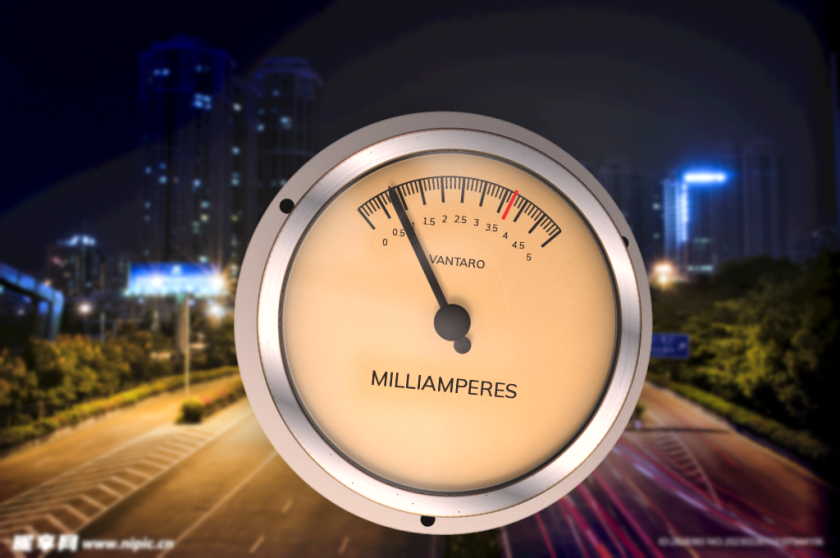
0.8; mA
